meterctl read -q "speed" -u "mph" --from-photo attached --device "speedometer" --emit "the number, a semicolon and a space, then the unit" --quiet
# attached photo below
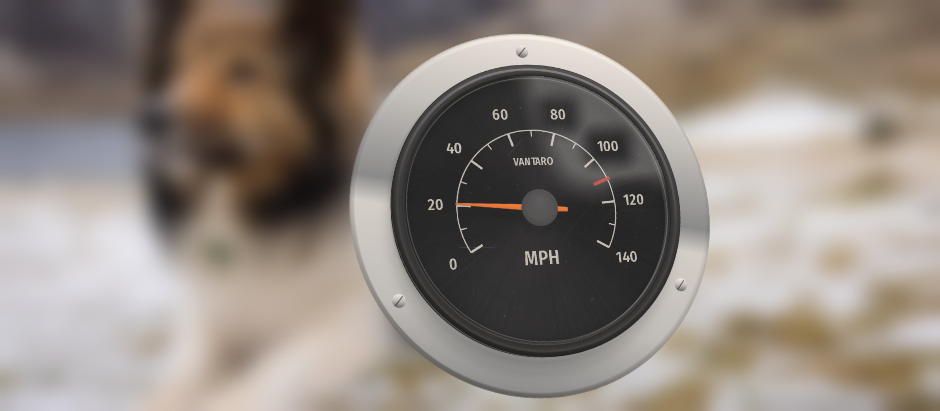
20; mph
